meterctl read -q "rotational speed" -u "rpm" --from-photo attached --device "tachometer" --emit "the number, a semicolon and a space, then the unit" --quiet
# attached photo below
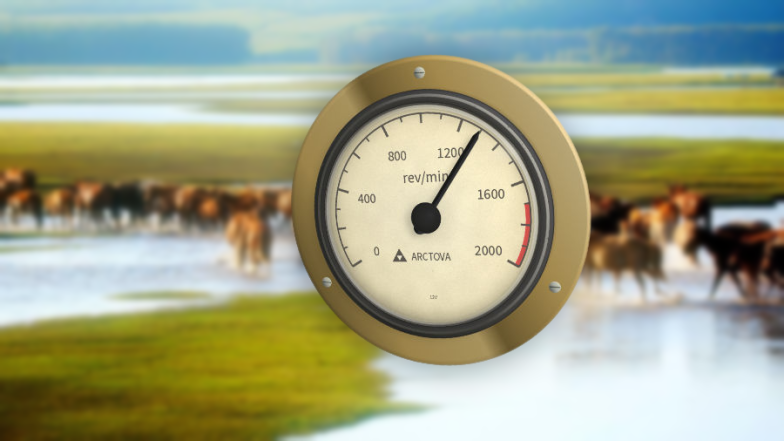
1300; rpm
